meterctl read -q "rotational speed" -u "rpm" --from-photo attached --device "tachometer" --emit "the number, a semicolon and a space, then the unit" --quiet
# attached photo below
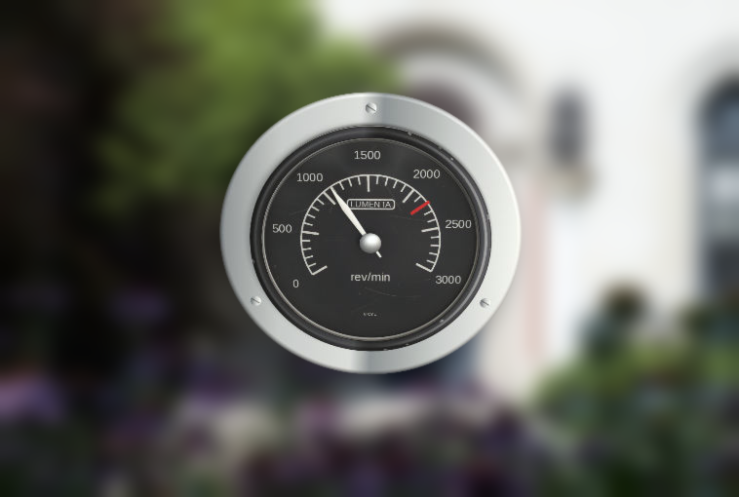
1100; rpm
